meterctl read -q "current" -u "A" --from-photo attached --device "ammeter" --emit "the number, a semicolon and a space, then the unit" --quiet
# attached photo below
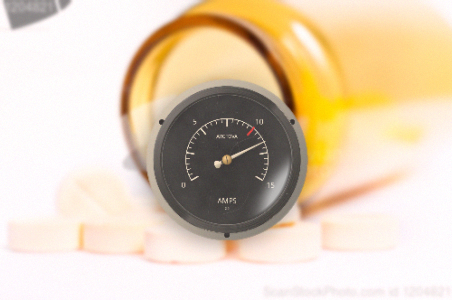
11.5; A
